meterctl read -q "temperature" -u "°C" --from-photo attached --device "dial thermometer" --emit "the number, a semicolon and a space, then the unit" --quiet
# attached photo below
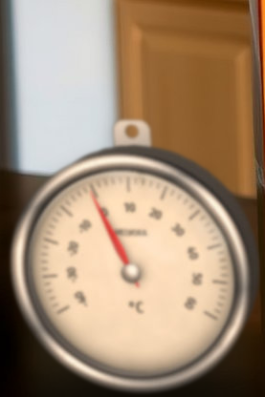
0; °C
